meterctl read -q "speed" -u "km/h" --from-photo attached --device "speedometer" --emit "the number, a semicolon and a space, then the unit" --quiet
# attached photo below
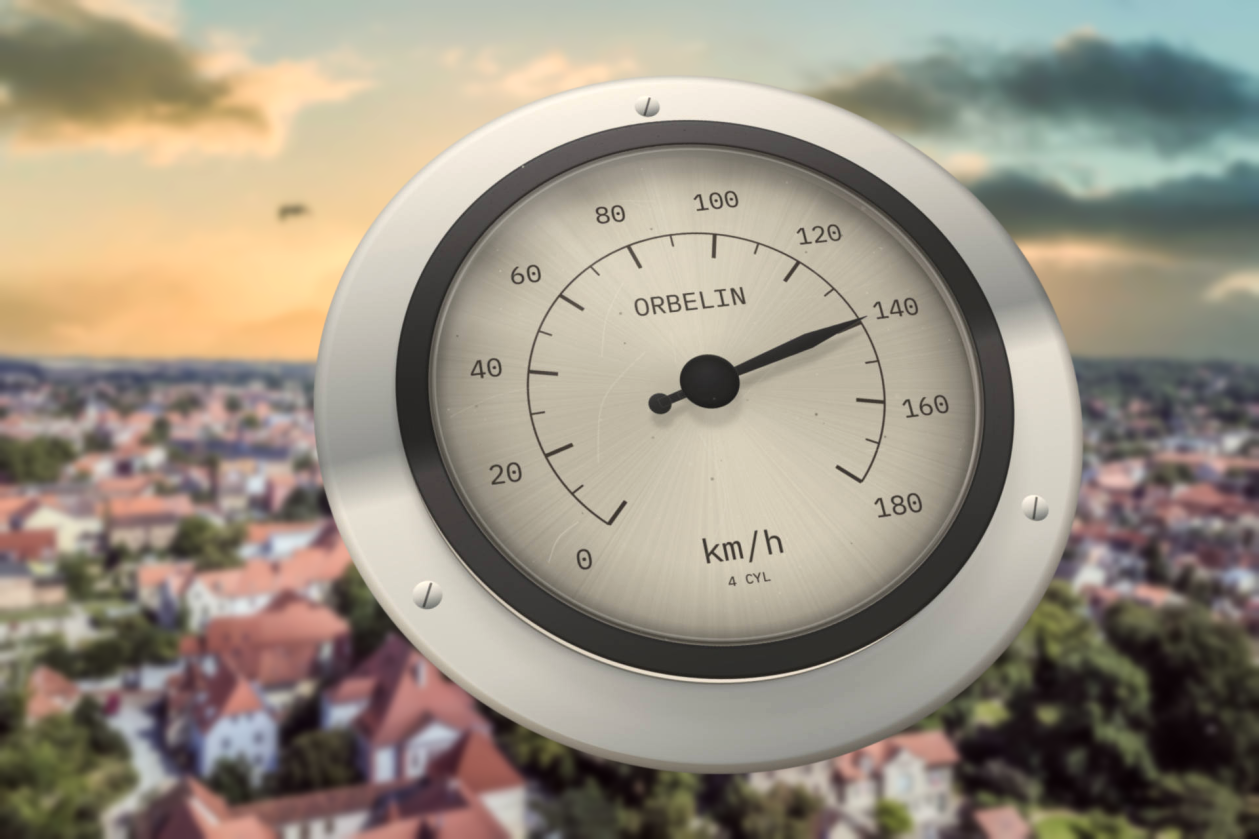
140; km/h
